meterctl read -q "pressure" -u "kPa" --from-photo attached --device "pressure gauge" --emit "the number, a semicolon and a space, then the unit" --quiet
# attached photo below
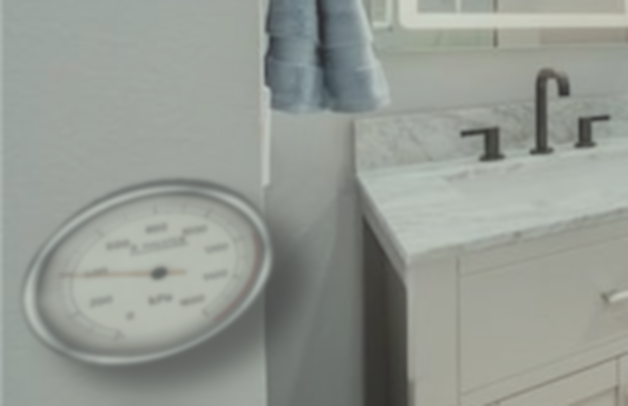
400; kPa
